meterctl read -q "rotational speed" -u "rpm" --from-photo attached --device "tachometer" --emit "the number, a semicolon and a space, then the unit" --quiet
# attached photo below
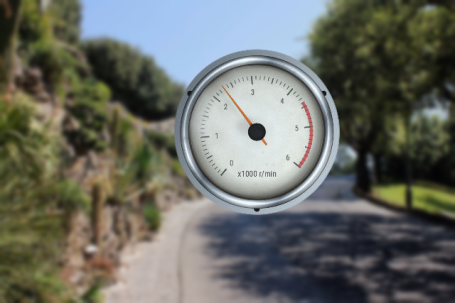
2300; rpm
